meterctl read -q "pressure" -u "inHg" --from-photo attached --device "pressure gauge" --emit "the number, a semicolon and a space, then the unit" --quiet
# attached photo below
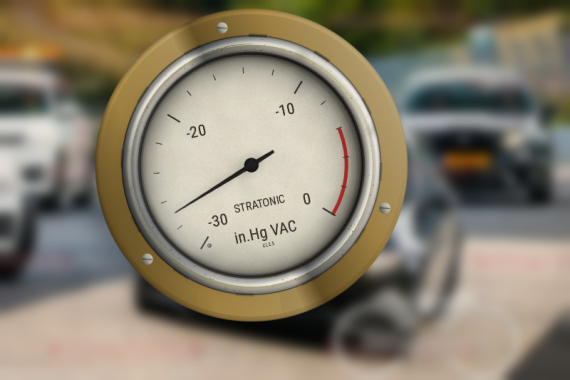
-27; inHg
